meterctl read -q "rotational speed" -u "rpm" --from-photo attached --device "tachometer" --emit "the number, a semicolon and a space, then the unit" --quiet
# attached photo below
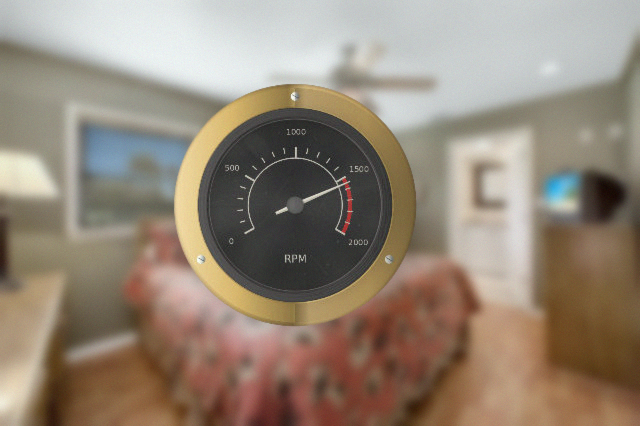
1550; rpm
